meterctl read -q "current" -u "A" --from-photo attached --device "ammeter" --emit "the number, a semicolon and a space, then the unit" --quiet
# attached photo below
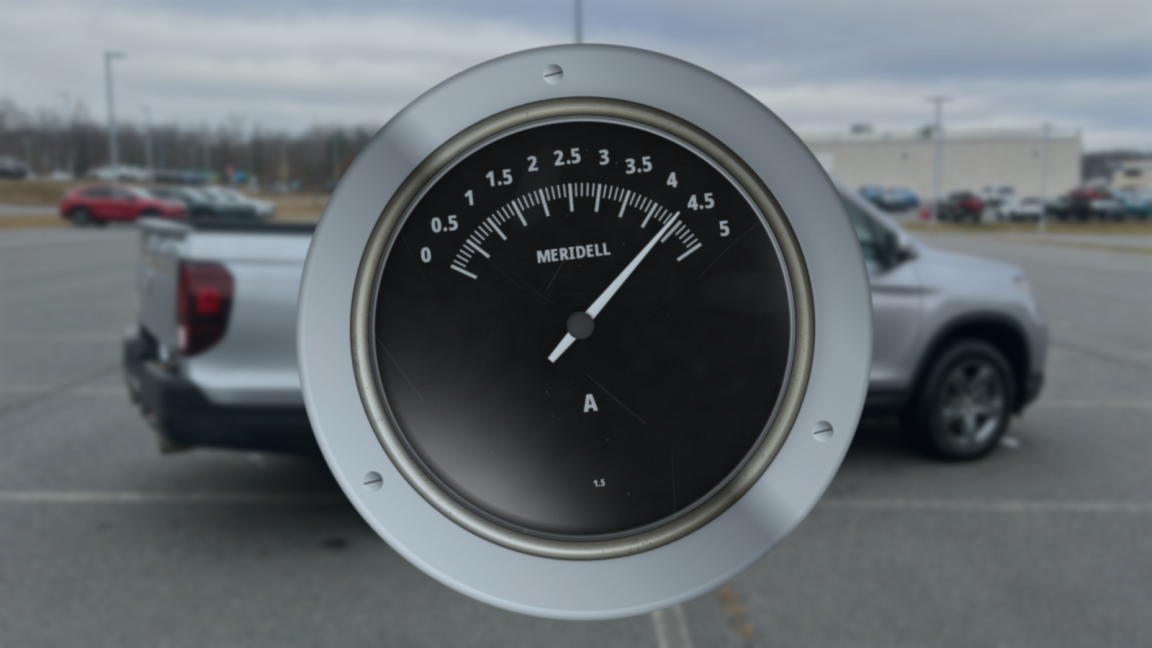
4.4; A
